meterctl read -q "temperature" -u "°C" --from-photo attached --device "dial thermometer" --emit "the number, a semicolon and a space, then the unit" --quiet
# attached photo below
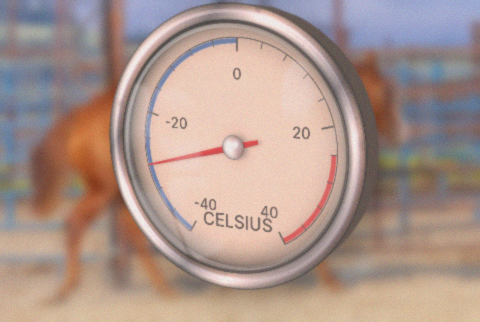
-28; °C
